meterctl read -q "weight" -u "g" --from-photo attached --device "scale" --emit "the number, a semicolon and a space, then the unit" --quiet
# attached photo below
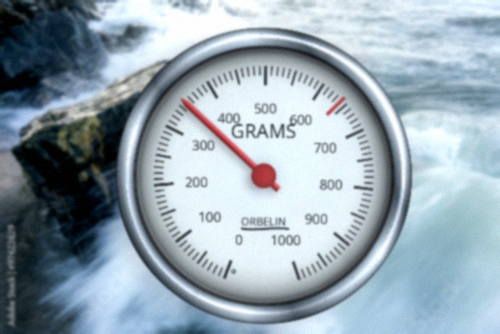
350; g
